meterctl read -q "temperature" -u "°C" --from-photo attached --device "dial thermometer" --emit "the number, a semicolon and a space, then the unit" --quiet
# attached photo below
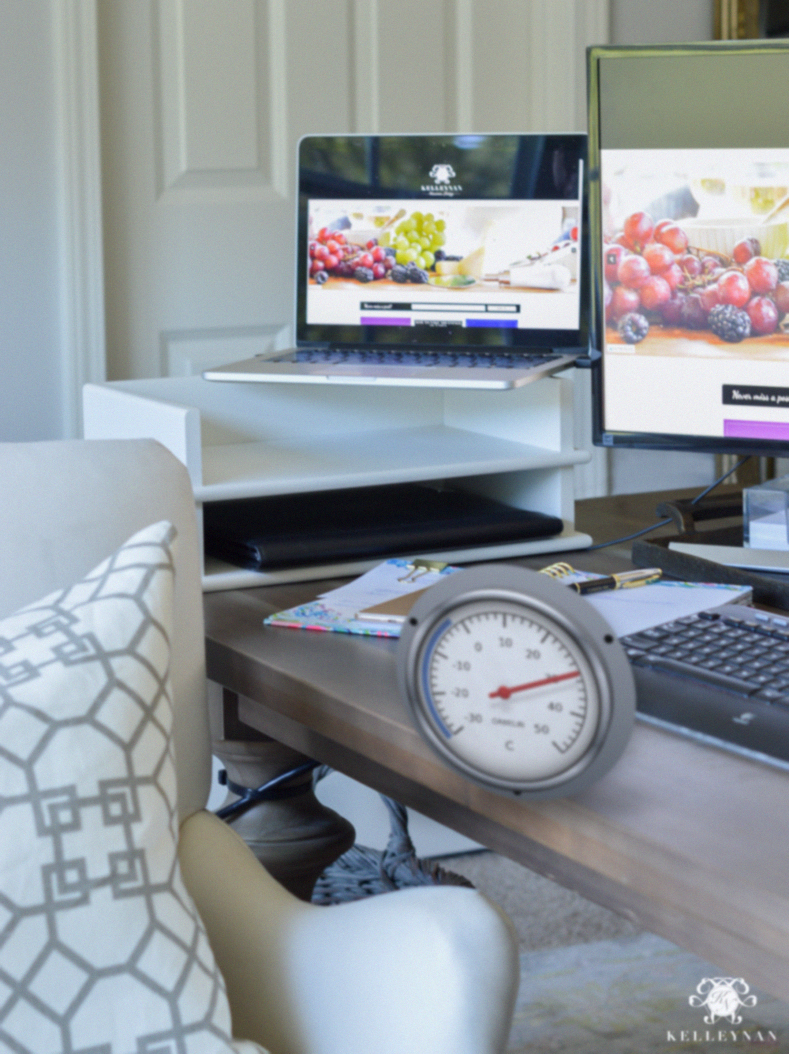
30; °C
